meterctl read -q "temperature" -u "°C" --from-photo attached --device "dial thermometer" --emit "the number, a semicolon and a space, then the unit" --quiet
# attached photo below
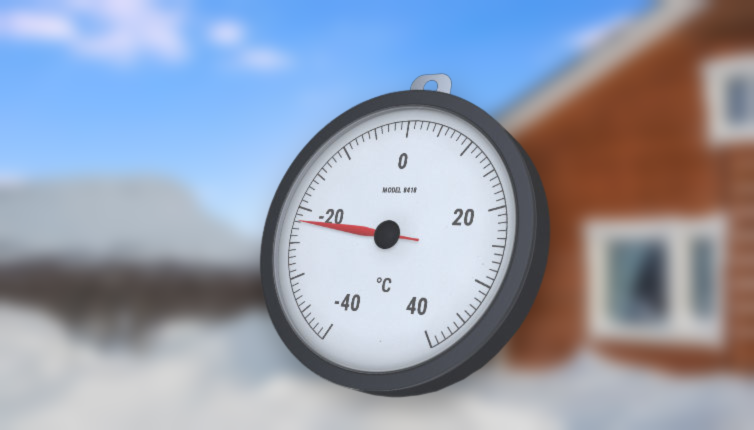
-22; °C
